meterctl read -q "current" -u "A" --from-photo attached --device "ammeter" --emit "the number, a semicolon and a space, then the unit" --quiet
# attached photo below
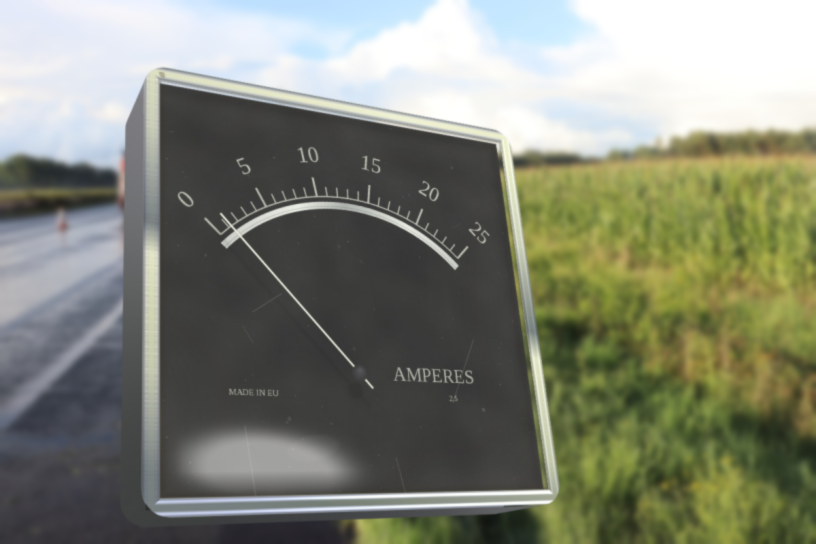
1; A
